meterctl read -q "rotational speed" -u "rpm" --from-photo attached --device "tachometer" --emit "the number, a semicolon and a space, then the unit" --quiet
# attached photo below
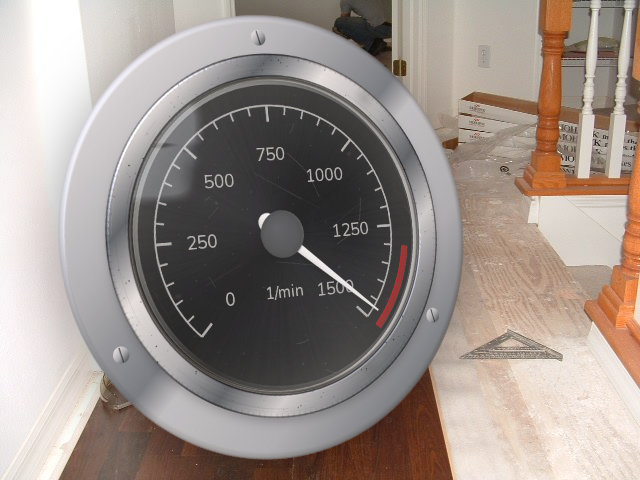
1475; rpm
